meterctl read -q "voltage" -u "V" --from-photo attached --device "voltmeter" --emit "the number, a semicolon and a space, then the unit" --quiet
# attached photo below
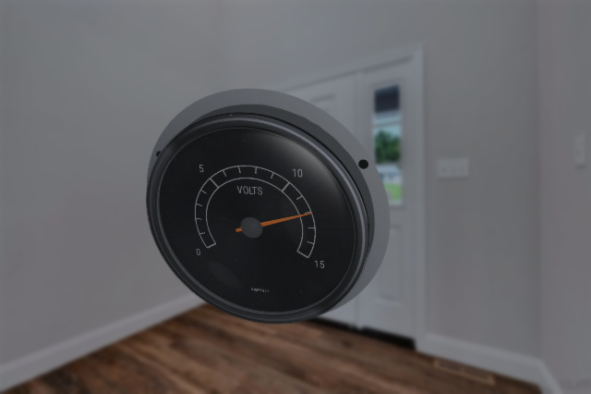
12; V
